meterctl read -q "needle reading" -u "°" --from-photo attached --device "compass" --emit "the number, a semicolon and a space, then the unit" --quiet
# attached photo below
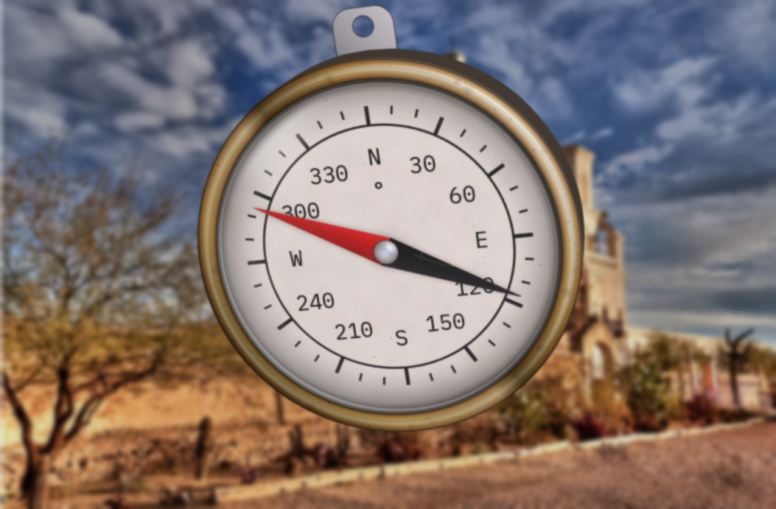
295; °
